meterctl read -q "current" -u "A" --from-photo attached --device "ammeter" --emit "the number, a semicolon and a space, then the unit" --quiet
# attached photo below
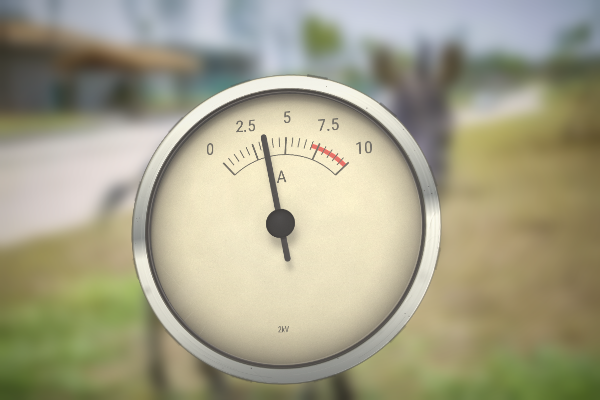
3.5; A
